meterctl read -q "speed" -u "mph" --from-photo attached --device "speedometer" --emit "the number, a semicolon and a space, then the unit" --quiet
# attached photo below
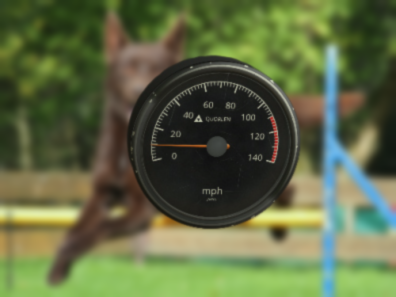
10; mph
